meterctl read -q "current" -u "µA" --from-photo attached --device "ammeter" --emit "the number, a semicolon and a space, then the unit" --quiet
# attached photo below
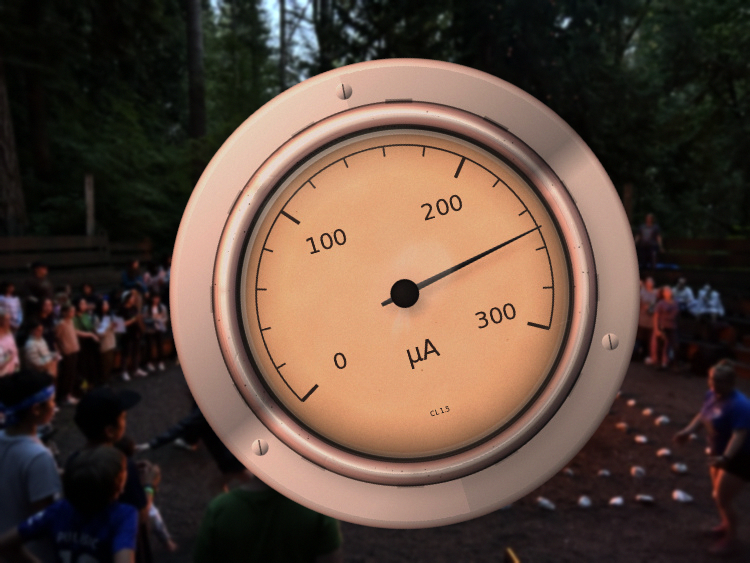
250; µA
